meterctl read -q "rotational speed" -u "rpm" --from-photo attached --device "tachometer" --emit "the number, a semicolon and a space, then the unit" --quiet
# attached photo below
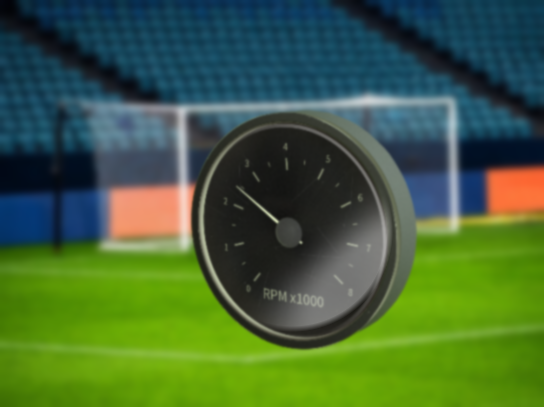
2500; rpm
